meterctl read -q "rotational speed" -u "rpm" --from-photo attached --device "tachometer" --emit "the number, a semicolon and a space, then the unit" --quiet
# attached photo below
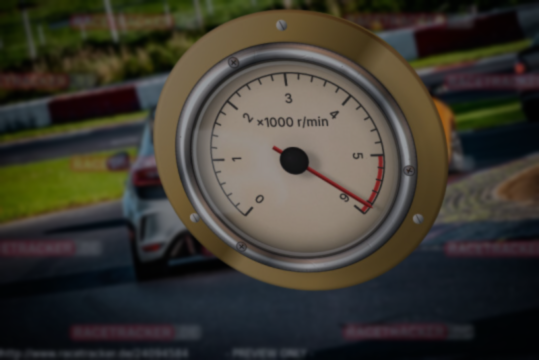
5800; rpm
